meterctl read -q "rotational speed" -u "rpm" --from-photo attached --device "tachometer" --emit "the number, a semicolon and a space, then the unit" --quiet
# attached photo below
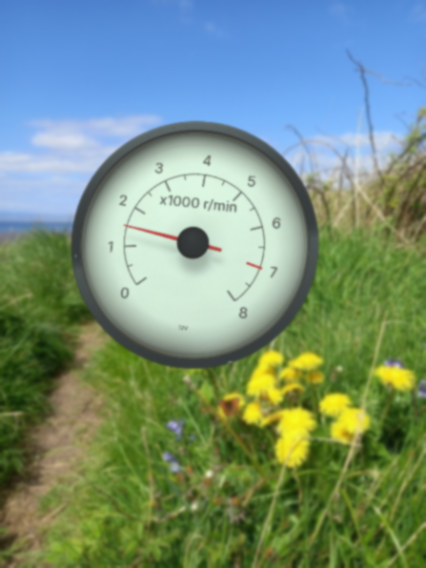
1500; rpm
